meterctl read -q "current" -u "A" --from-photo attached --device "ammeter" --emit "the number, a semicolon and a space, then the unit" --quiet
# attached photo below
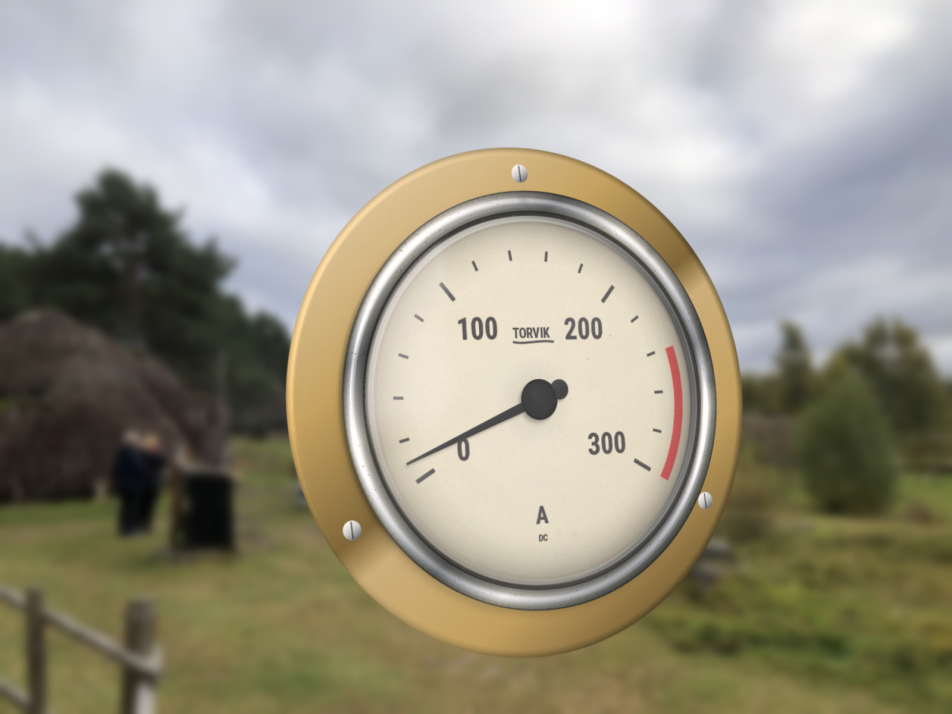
10; A
